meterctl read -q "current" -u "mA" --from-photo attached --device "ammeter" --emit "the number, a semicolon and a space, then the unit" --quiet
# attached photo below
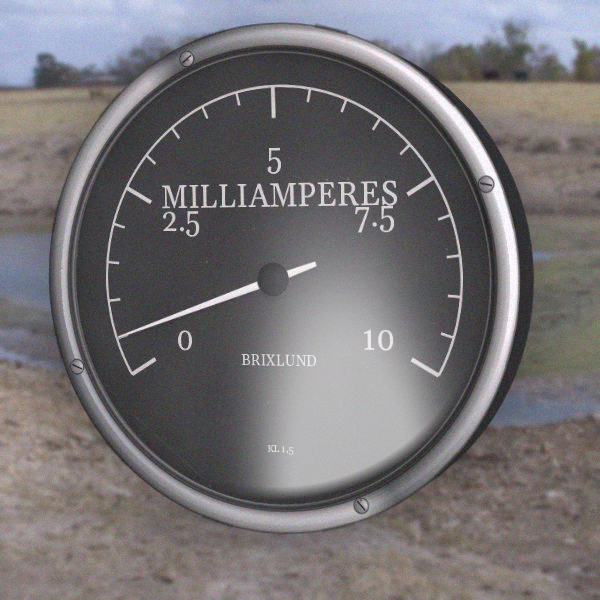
0.5; mA
